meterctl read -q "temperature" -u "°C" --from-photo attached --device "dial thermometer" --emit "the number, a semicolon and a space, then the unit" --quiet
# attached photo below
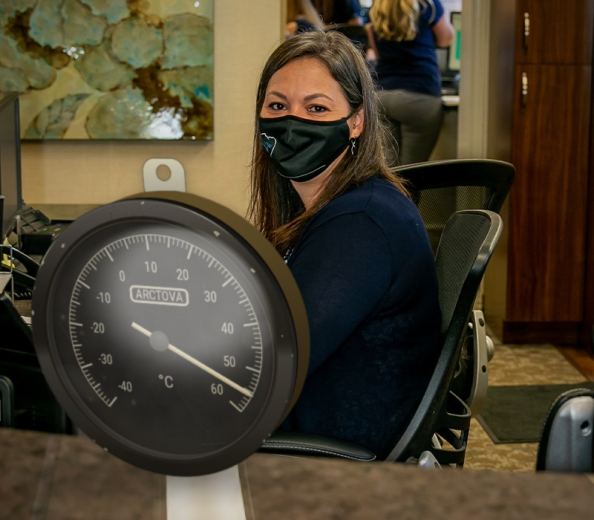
55; °C
